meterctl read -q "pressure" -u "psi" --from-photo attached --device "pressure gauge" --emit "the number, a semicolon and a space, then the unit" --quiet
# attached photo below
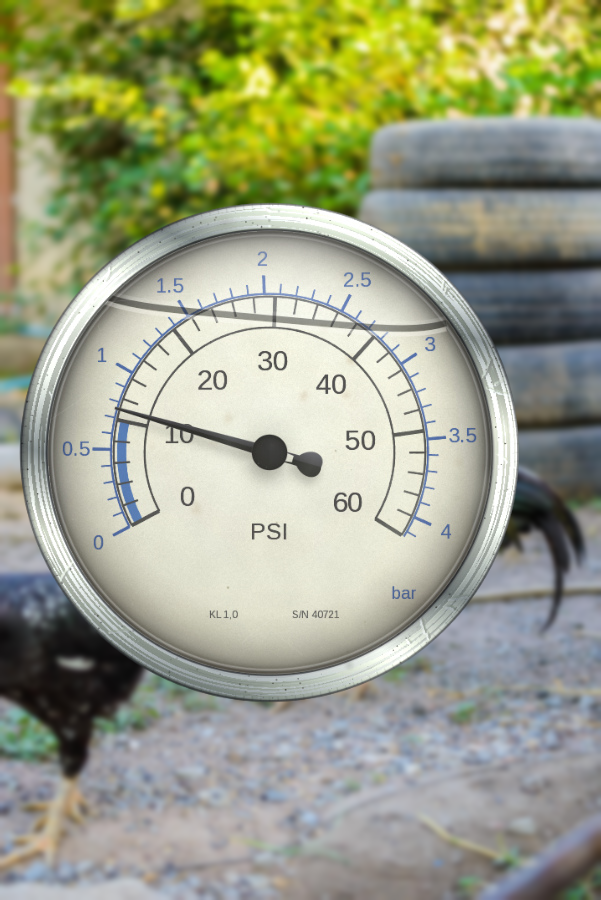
11; psi
